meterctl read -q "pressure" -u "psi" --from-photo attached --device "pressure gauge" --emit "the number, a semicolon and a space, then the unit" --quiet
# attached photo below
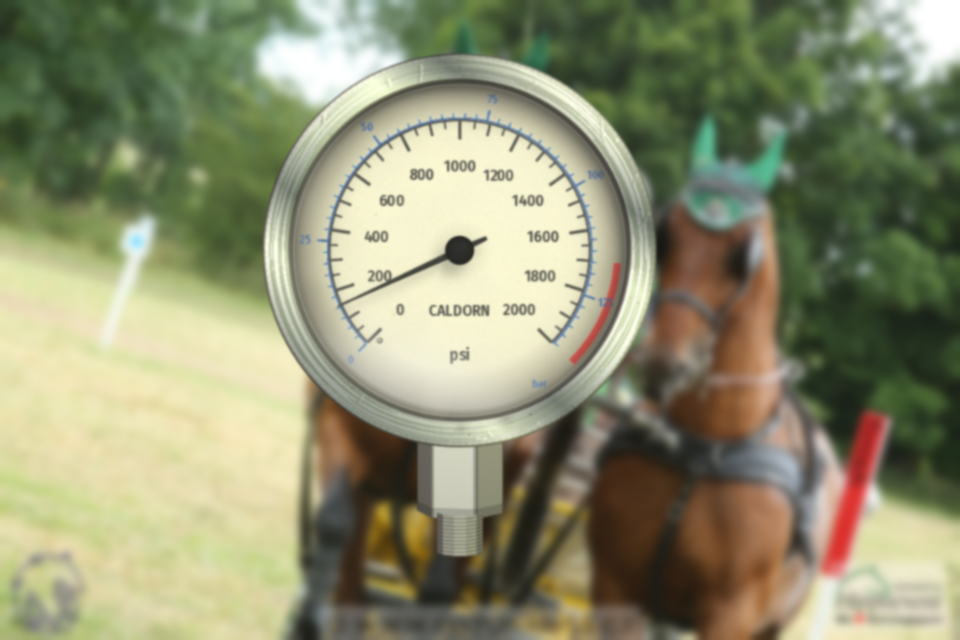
150; psi
